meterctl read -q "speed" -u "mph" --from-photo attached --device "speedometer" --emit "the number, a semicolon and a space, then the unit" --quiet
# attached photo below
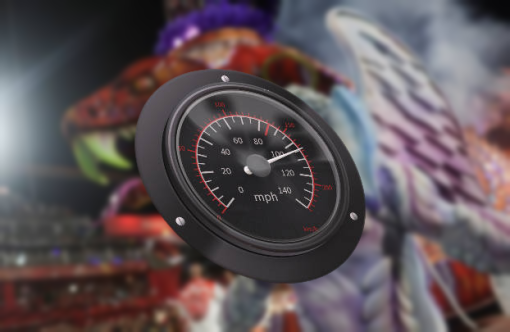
105; mph
